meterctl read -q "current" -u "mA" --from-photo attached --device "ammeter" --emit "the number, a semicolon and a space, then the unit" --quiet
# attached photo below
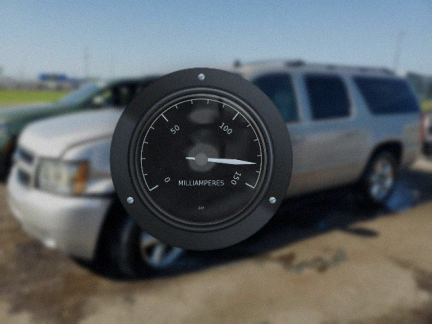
135; mA
